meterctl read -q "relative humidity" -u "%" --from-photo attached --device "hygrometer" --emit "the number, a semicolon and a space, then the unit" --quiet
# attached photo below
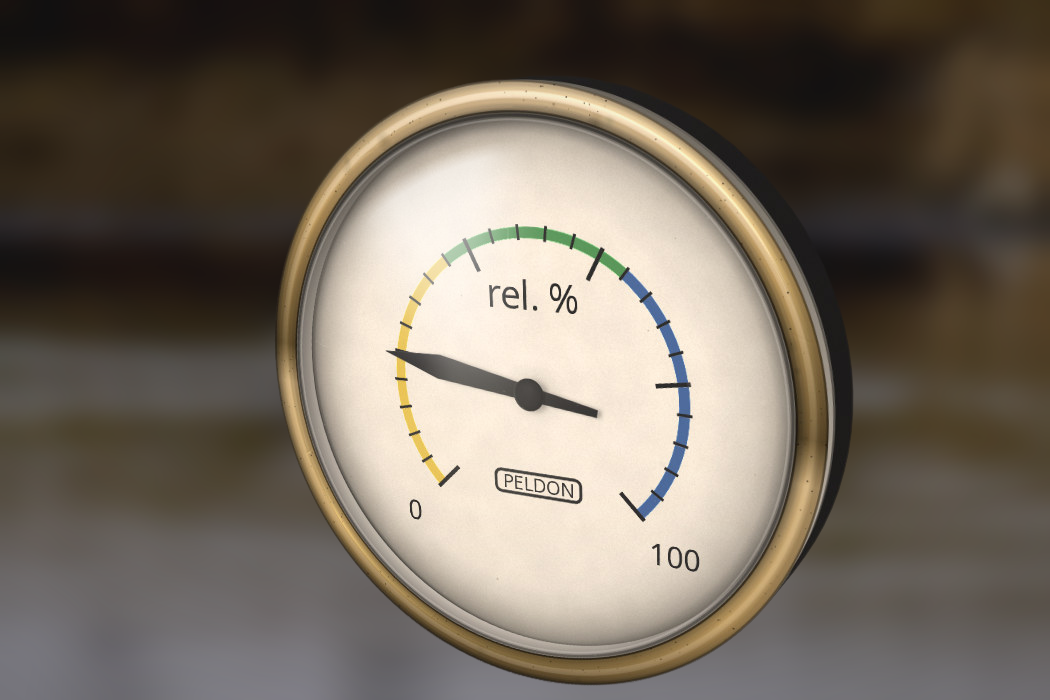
20; %
